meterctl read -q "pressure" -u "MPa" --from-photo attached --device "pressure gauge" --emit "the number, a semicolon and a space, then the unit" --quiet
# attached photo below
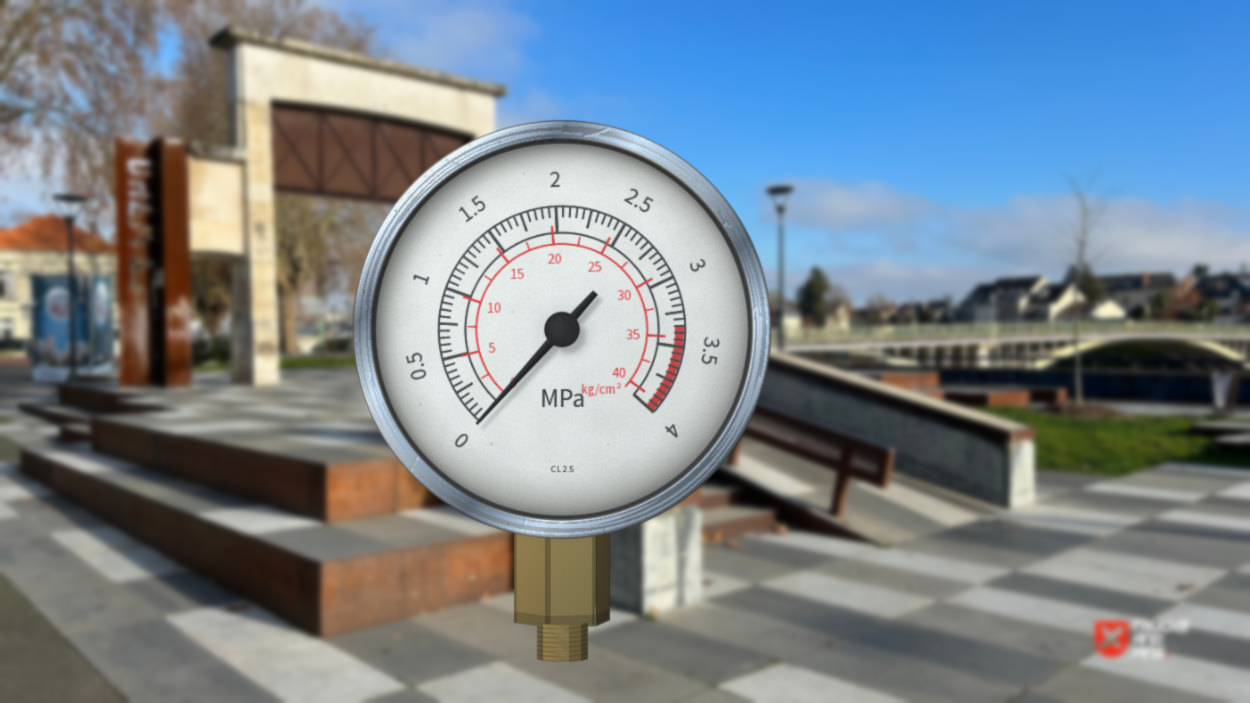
0; MPa
